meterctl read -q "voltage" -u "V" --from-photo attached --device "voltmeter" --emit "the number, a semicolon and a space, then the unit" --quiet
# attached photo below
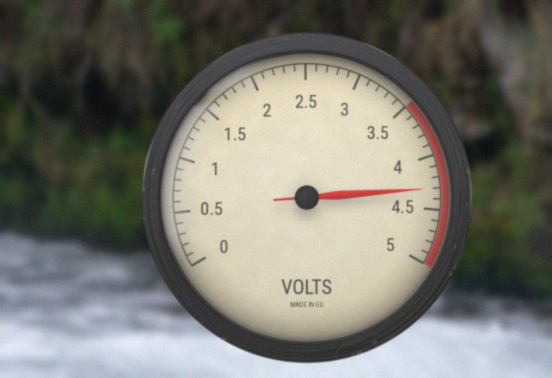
4.3; V
